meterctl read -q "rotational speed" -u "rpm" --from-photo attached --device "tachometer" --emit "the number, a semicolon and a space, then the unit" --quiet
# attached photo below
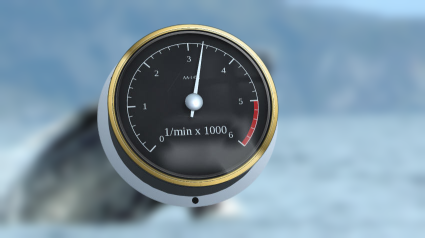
3300; rpm
